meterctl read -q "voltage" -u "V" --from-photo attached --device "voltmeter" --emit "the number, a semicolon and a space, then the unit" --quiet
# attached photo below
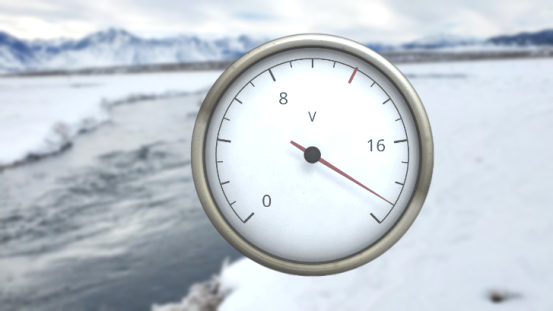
19; V
